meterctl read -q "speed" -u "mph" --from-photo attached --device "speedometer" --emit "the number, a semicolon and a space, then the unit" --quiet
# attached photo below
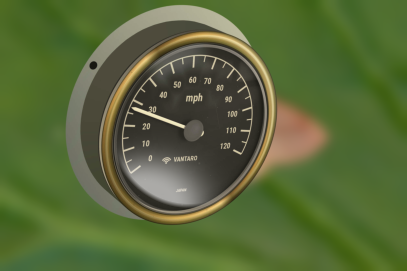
27.5; mph
